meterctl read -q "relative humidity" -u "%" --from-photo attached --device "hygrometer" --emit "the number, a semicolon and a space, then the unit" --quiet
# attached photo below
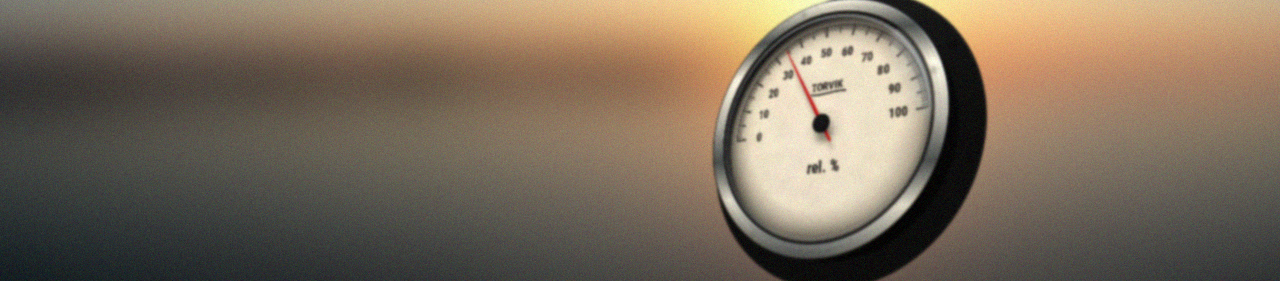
35; %
